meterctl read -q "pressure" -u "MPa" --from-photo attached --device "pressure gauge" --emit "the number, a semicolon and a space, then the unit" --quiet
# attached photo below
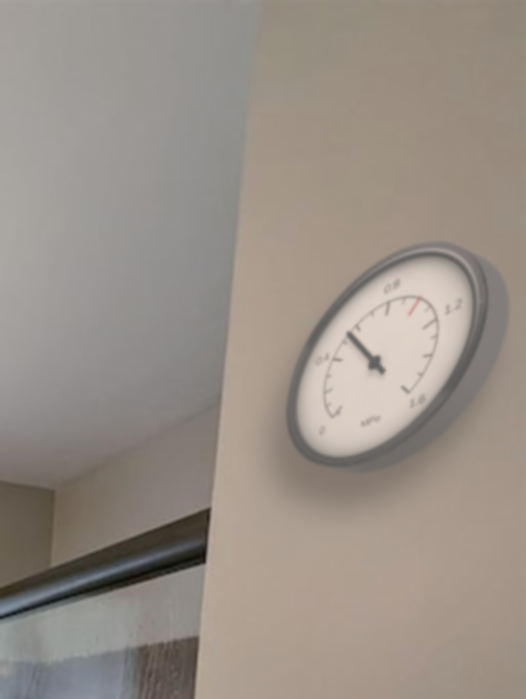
0.55; MPa
